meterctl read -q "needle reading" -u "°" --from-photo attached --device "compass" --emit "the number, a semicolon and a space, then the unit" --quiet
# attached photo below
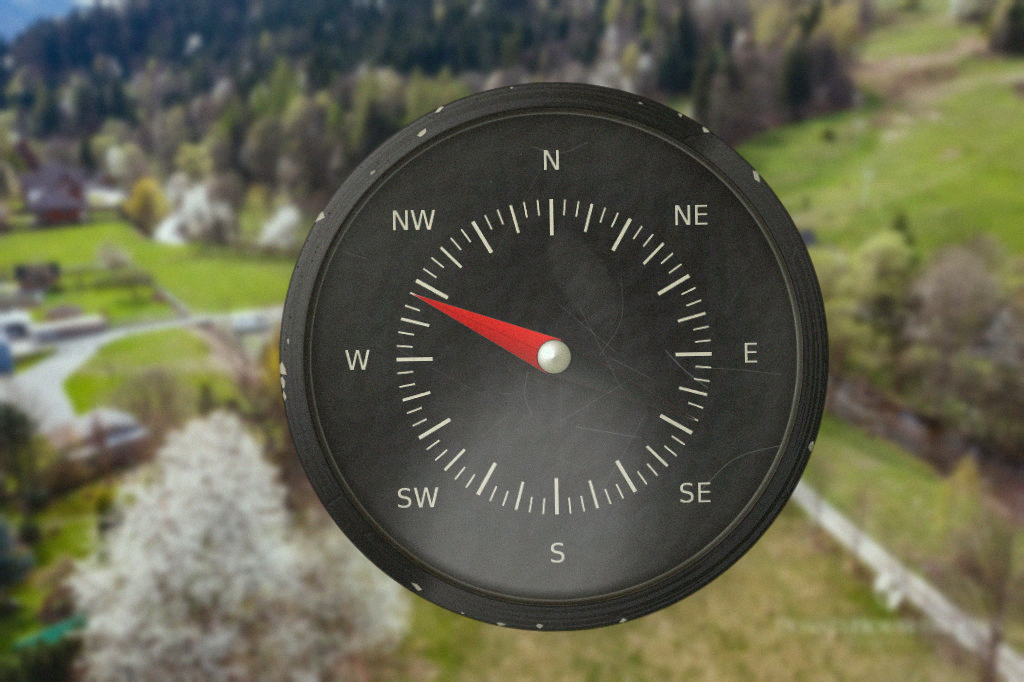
295; °
